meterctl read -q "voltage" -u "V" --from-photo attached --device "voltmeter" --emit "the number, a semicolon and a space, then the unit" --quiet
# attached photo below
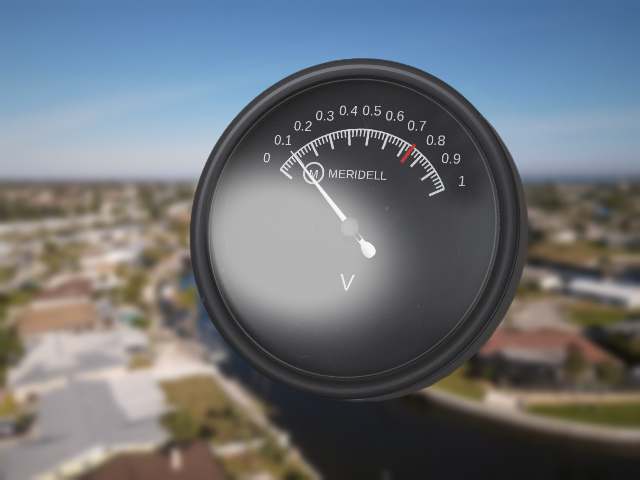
0.1; V
